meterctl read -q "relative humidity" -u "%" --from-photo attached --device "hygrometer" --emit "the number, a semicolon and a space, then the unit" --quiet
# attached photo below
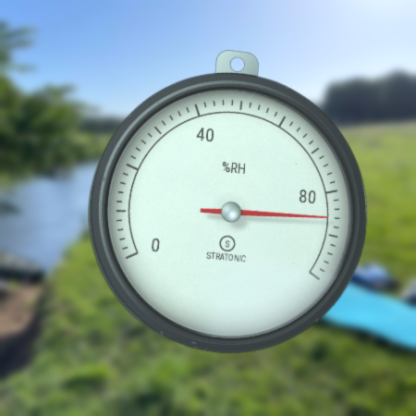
86; %
